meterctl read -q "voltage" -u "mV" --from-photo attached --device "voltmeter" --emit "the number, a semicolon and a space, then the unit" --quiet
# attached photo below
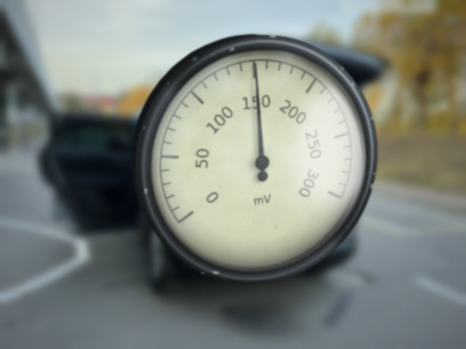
150; mV
